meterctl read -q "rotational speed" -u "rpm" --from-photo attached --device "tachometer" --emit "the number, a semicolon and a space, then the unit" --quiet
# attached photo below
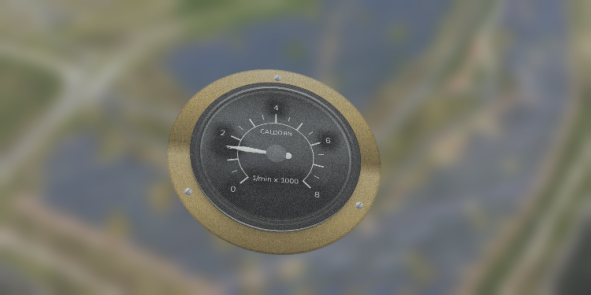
1500; rpm
